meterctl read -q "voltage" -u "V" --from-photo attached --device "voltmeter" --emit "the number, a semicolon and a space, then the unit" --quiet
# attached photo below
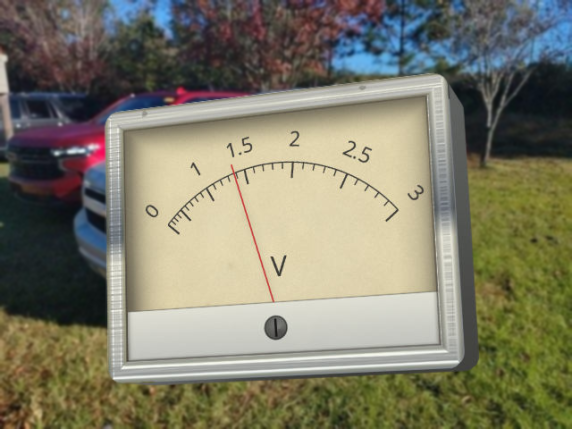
1.4; V
